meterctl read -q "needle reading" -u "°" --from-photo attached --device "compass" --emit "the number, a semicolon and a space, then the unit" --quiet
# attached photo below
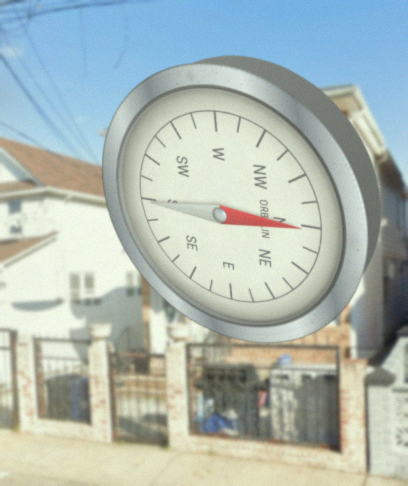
0; °
